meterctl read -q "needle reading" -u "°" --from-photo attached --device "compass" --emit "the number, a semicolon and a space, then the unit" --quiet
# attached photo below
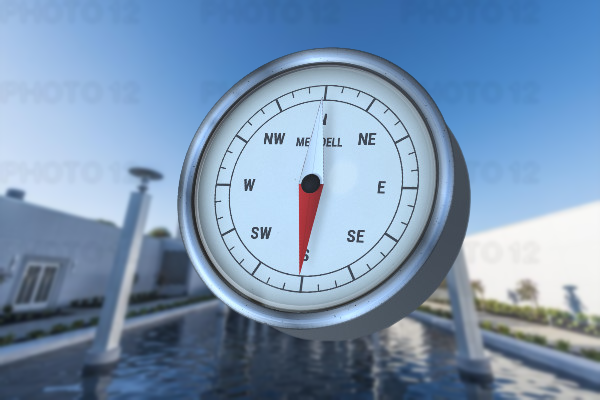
180; °
